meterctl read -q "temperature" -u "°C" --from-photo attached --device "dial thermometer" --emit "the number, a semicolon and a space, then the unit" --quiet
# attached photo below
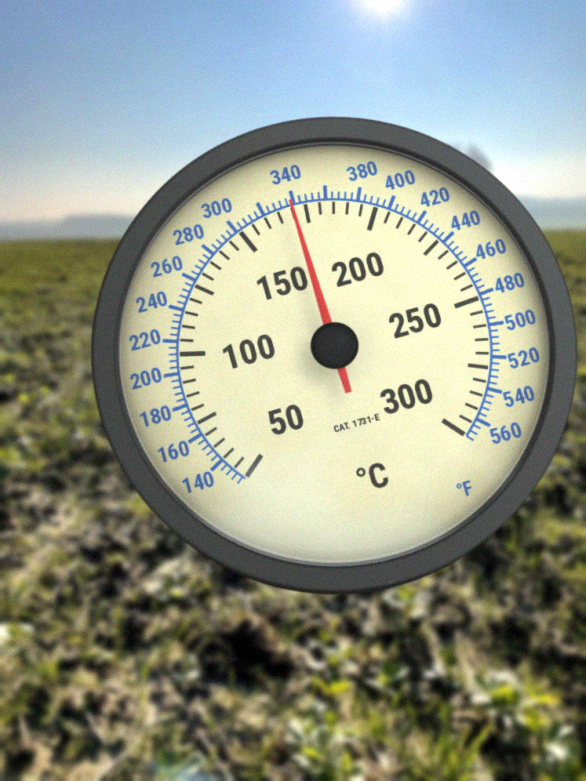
170; °C
